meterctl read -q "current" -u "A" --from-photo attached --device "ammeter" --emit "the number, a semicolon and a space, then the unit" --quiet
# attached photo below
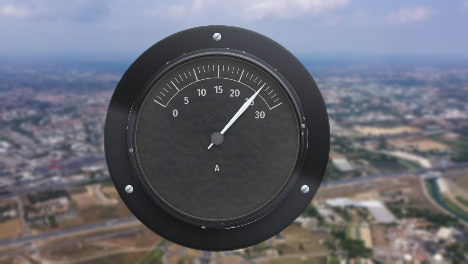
25; A
